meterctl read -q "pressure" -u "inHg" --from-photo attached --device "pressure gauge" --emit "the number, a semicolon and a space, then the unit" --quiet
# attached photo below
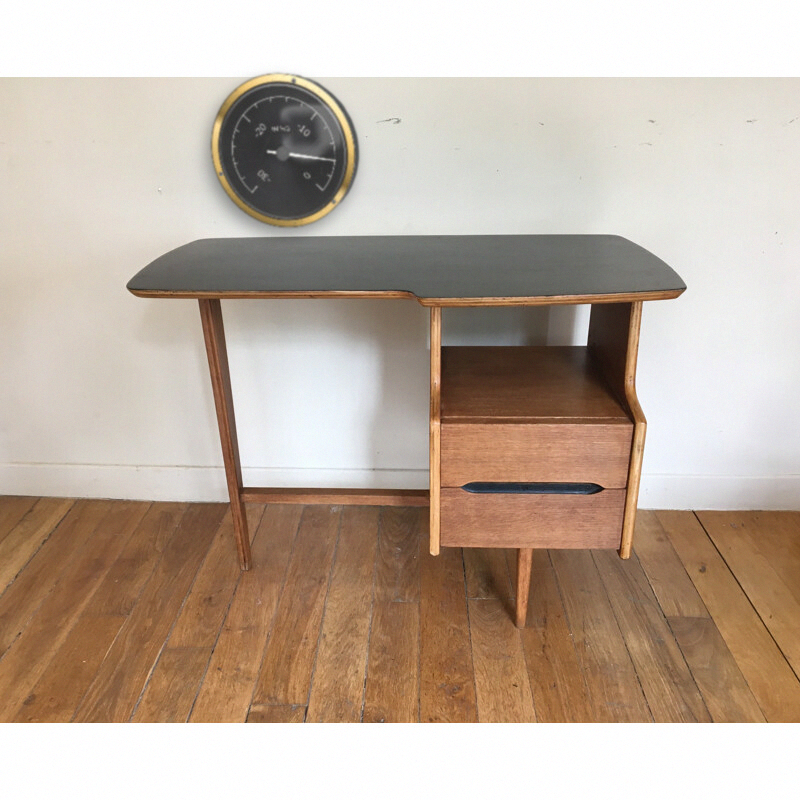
-4; inHg
